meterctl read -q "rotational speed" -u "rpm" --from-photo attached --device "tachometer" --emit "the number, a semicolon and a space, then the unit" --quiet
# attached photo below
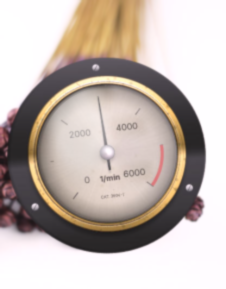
3000; rpm
